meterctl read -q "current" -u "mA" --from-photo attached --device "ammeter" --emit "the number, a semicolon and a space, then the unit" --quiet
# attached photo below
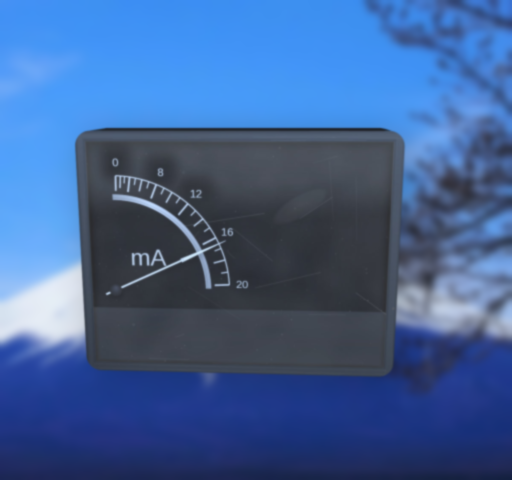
16.5; mA
